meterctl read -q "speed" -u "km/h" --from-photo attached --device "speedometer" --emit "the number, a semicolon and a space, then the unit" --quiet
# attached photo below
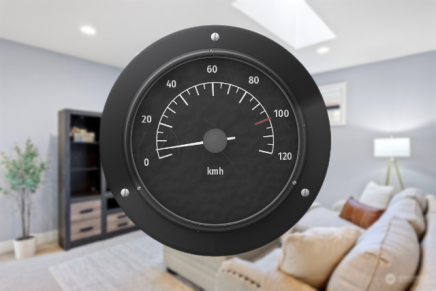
5; km/h
